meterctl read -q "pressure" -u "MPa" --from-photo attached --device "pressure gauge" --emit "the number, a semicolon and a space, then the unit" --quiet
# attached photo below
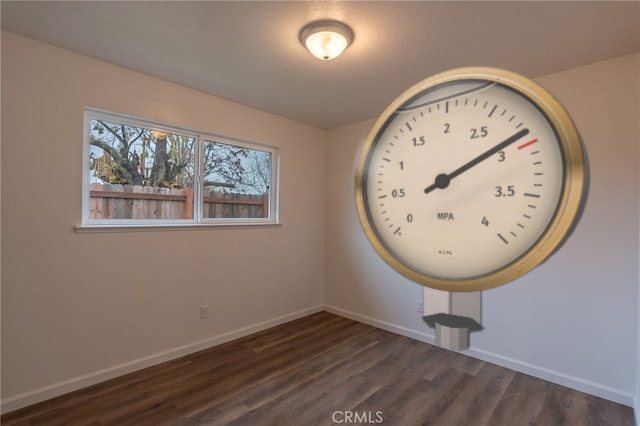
2.9; MPa
